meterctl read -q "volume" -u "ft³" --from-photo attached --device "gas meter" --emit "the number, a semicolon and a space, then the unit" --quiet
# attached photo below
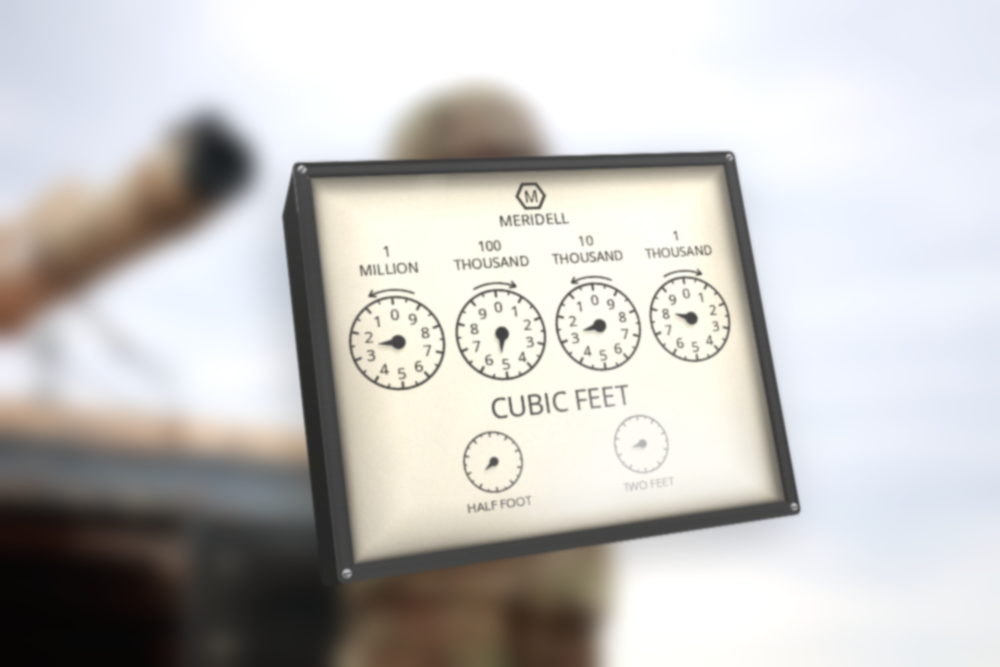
252800; ft³
